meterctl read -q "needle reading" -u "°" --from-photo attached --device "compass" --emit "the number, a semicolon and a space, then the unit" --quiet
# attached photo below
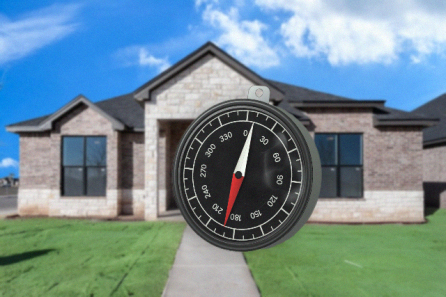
190; °
